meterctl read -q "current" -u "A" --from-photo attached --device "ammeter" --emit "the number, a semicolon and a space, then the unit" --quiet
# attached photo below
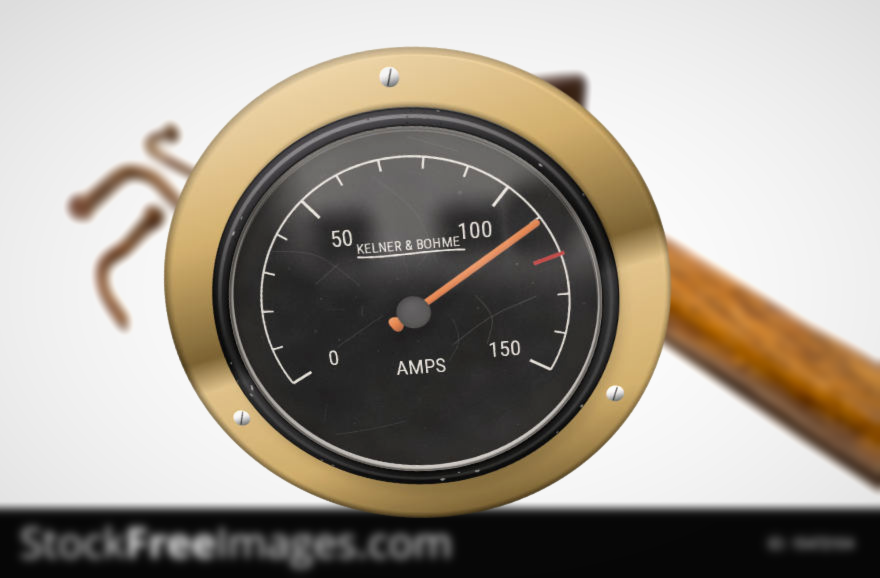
110; A
